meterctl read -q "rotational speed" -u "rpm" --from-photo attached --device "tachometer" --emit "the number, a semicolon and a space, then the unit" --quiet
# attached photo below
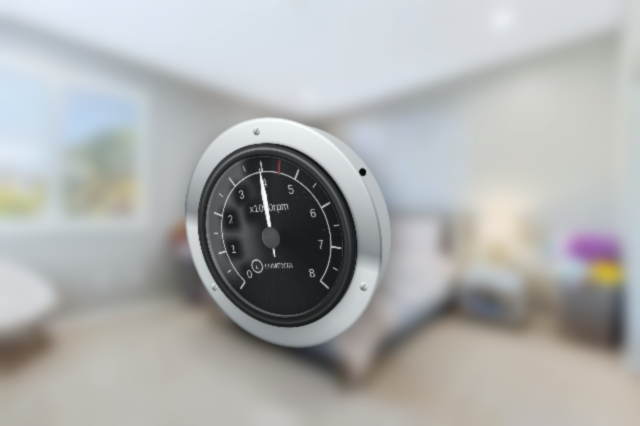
4000; rpm
